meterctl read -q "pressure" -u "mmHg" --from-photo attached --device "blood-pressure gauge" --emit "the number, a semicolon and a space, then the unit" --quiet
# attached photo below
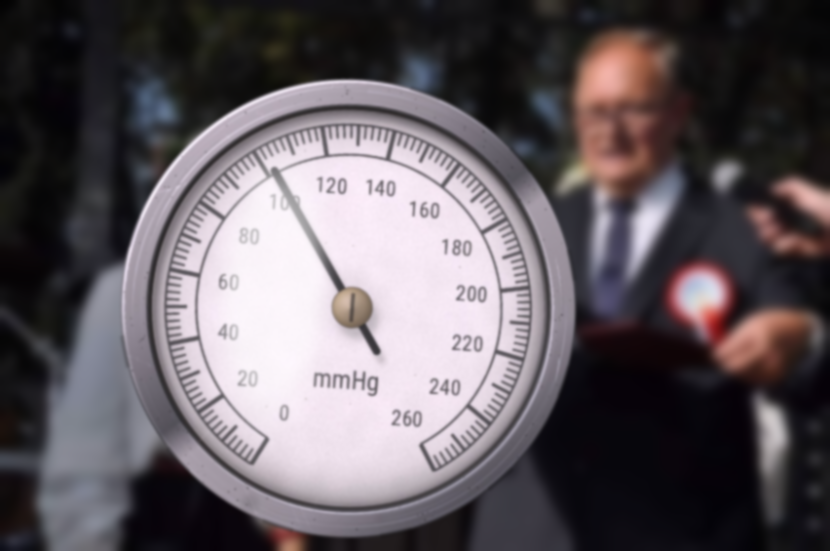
102; mmHg
